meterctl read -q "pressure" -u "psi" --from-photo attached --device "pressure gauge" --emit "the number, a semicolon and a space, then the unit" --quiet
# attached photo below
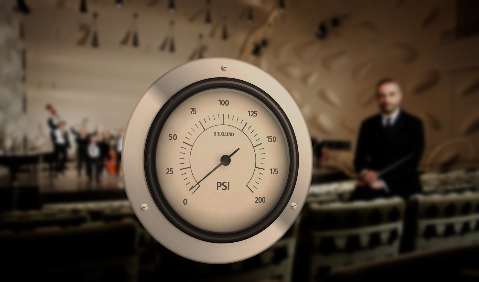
5; psi
